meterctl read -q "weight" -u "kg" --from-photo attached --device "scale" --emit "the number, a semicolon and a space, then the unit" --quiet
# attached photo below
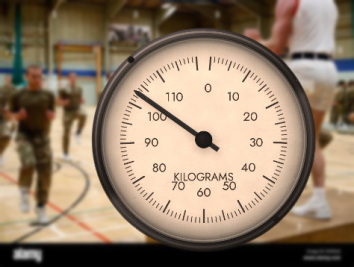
103; kg
